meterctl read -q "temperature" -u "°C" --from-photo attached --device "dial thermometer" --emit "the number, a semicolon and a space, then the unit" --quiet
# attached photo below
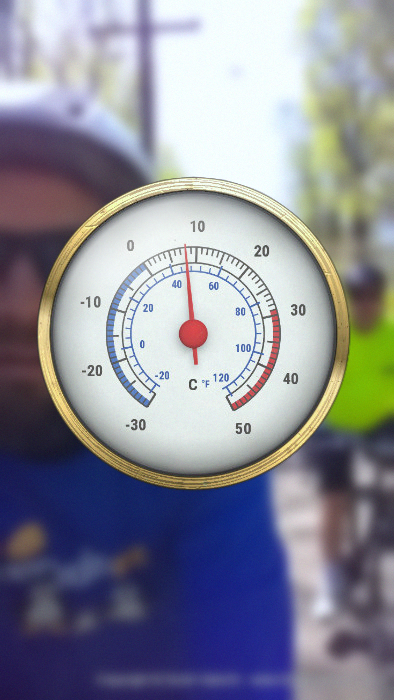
8; °C
